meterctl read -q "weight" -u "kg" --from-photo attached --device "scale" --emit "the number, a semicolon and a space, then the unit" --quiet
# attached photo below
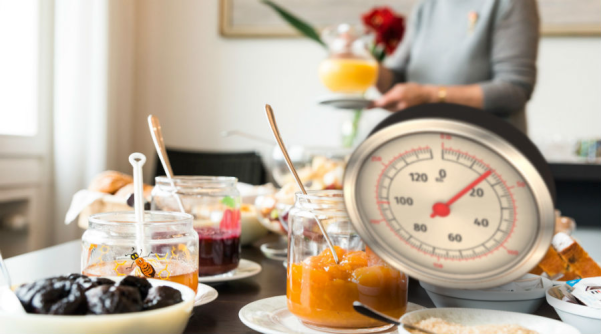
15; kg
